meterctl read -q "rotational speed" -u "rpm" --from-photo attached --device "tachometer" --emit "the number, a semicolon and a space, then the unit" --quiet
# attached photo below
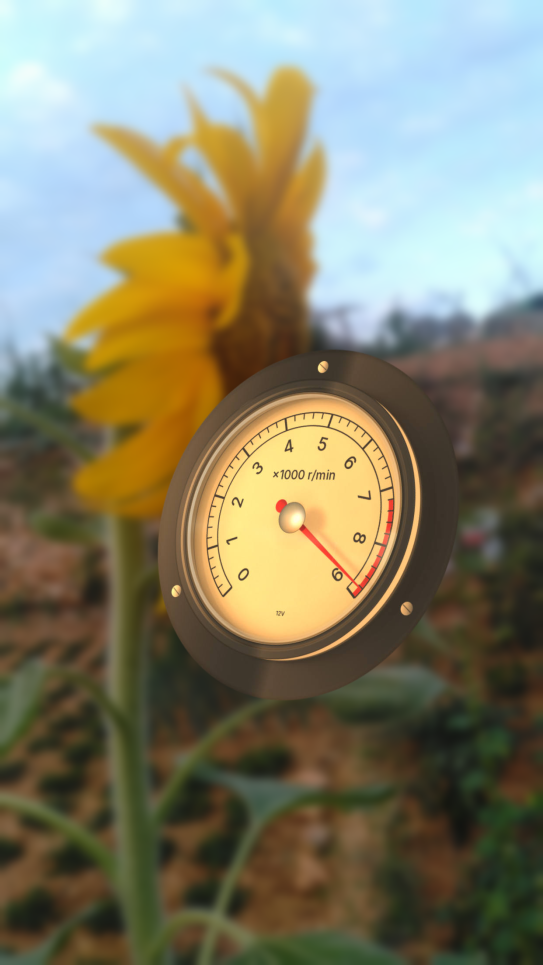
8800; rpm
